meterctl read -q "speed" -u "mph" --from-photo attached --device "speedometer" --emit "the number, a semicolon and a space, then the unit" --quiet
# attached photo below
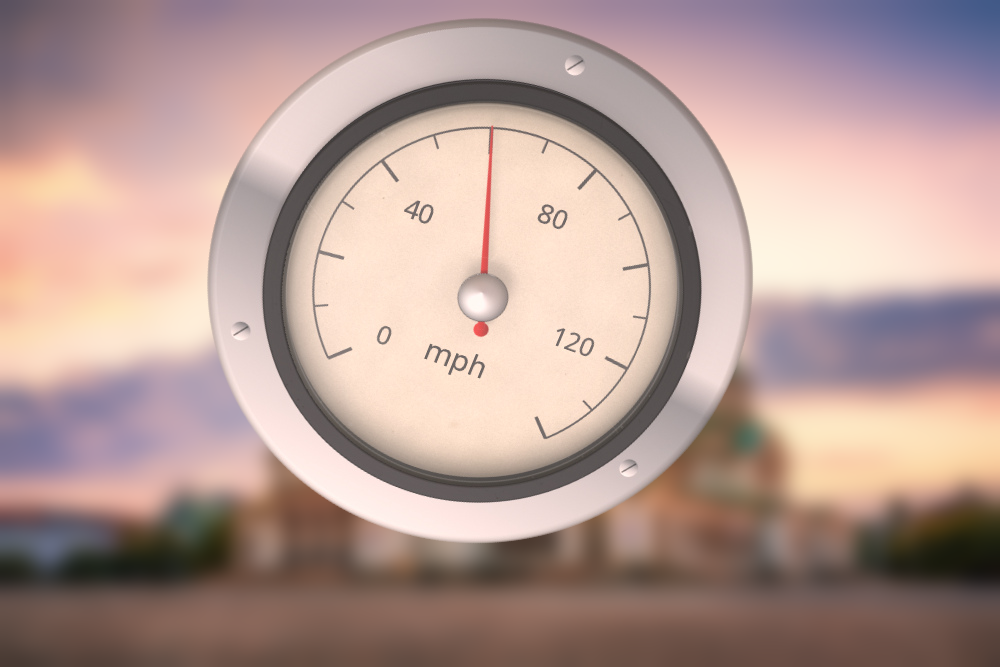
60; mph
